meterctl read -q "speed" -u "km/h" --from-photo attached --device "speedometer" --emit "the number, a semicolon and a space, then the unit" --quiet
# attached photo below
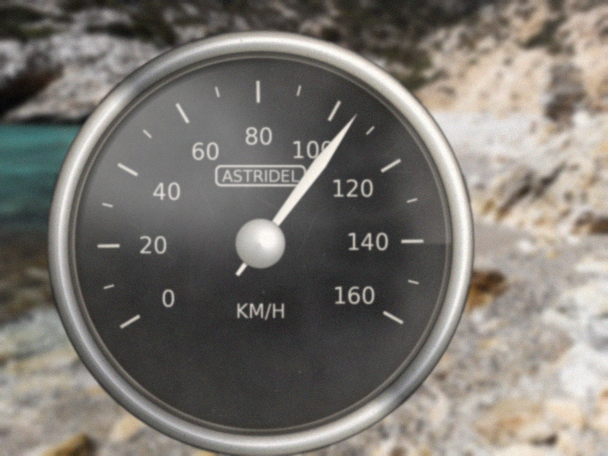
105; km/h
